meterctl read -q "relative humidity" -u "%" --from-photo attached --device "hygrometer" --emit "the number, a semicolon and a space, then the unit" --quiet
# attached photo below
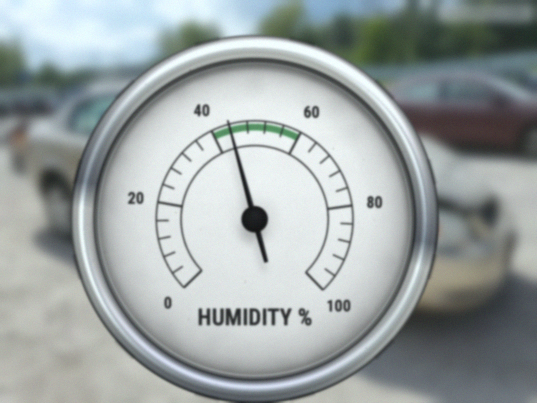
44; %
